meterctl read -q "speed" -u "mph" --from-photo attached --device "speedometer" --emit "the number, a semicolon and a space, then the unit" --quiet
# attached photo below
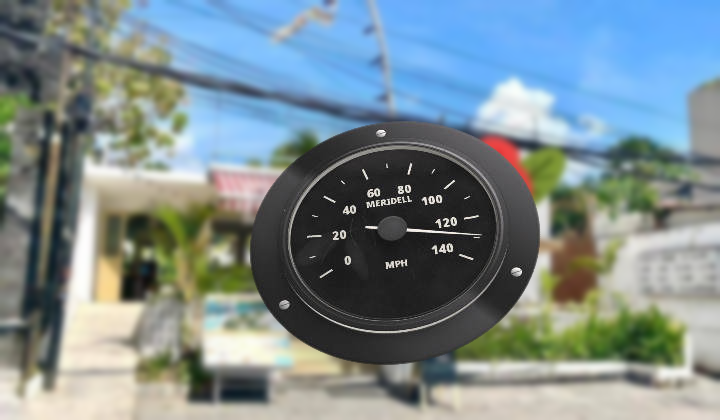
130; mph
